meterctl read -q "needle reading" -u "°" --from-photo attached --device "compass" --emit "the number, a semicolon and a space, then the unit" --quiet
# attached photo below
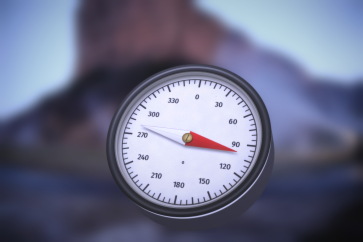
100; °
